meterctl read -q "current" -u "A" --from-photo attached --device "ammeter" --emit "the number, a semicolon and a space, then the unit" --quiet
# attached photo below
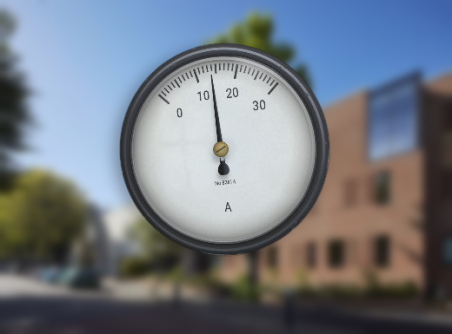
14; A
